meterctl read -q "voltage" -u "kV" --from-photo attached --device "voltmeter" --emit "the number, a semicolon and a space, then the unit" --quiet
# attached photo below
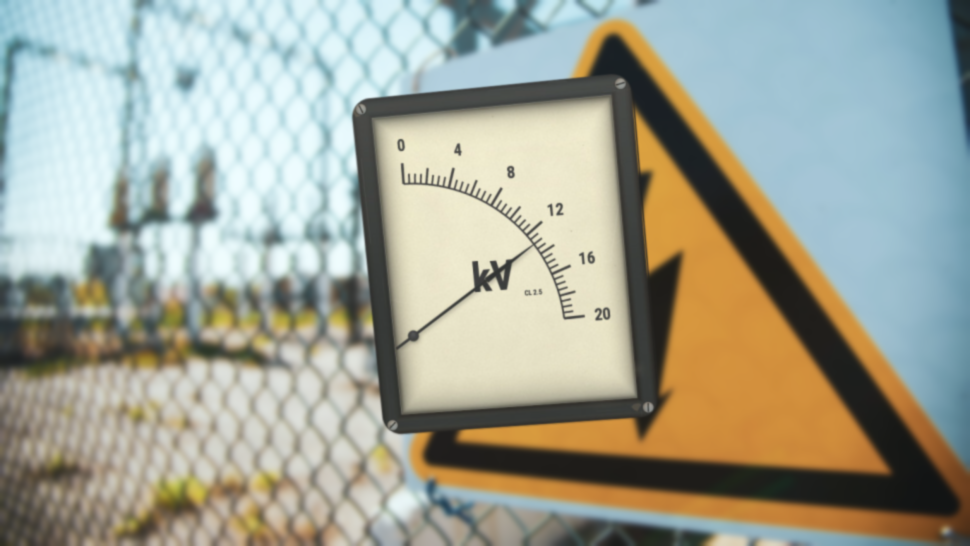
13; kV
